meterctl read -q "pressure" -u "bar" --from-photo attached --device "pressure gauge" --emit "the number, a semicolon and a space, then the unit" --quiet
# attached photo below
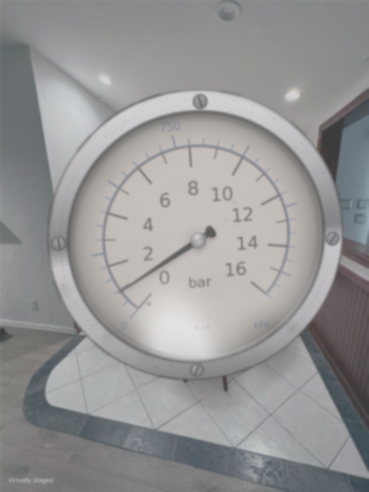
1; bar
